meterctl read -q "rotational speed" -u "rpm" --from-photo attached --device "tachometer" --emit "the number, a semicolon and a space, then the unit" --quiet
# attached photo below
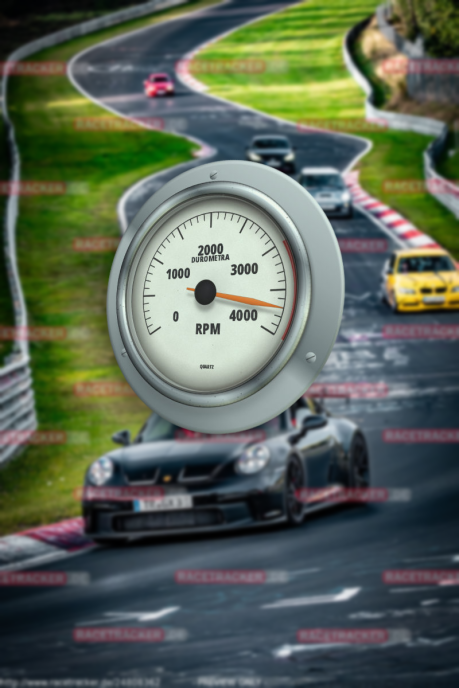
3700; rpm
